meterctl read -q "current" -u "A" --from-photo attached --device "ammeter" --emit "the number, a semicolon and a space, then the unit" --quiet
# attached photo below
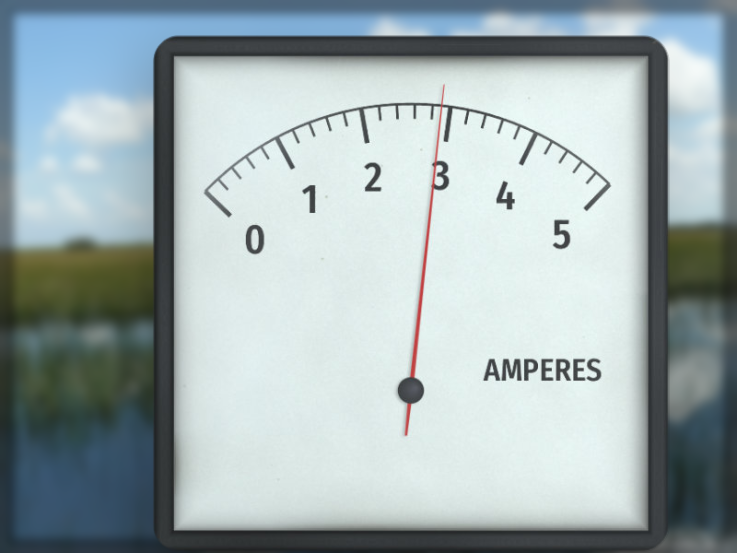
2.9; A
